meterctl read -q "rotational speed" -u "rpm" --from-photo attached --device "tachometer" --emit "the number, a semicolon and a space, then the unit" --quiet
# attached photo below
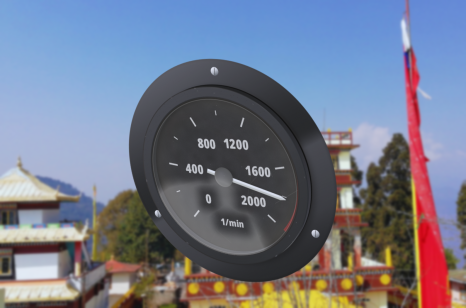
1800; rpm
